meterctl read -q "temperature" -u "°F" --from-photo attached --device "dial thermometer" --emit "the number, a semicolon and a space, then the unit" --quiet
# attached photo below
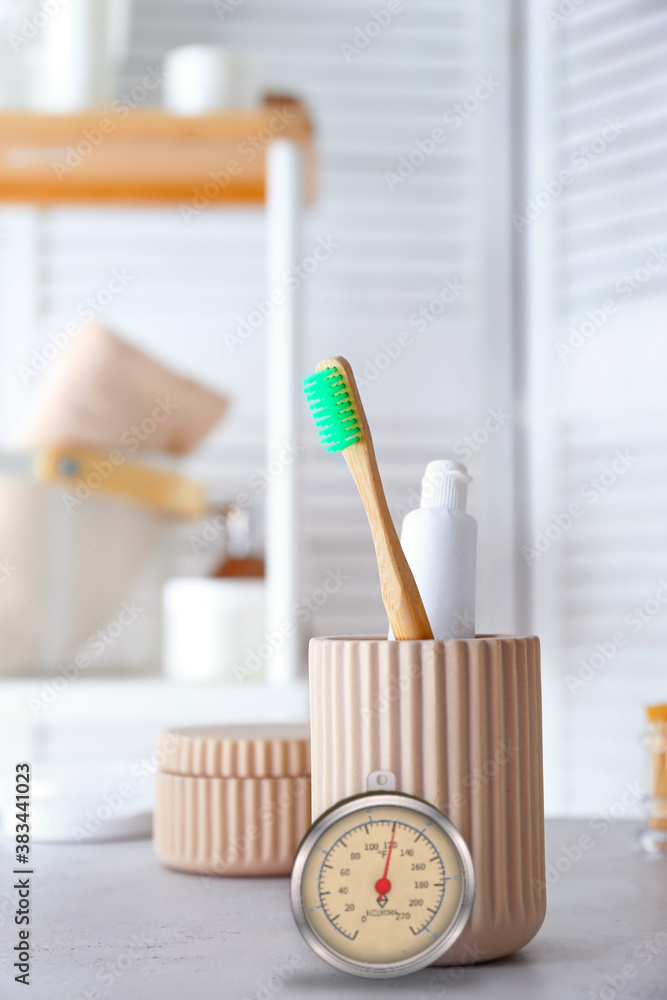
120; °F
